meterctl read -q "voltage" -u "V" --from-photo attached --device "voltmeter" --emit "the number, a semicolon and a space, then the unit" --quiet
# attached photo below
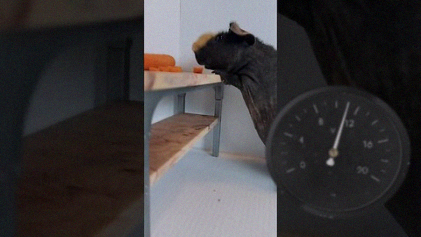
11; V
